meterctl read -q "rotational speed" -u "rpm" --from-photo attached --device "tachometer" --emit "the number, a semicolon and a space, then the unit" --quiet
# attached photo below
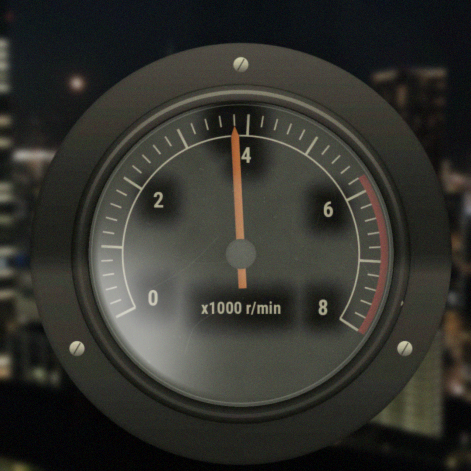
3800; rpm
